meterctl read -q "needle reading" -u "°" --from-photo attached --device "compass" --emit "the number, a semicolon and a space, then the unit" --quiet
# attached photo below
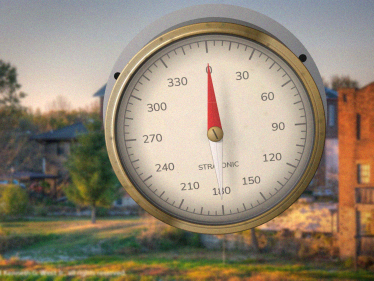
0; °
